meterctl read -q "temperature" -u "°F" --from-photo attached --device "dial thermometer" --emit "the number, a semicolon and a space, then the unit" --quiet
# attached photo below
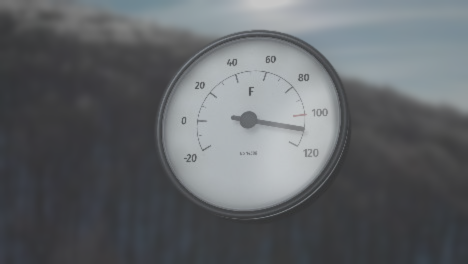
110; °F
